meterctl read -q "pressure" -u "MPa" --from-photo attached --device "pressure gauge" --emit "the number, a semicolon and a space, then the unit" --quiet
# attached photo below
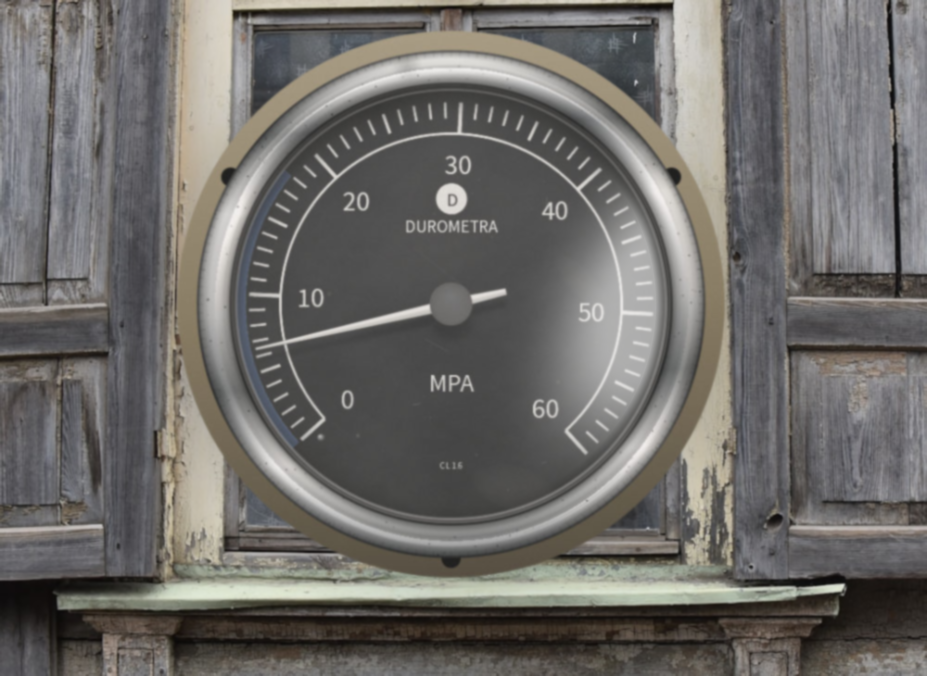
6.5; MPa
